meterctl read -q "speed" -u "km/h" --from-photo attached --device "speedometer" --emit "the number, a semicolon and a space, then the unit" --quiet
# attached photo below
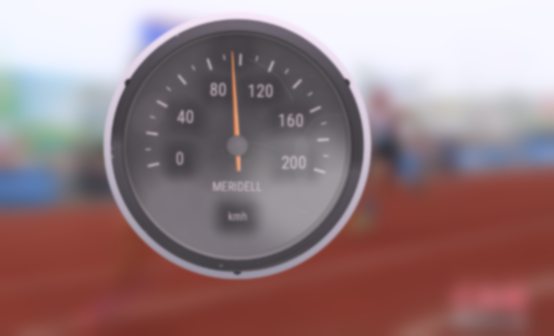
95; km/h
